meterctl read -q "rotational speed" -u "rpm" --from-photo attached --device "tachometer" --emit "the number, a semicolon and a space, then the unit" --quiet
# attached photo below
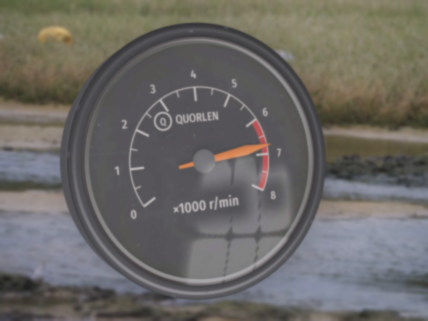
6750; rpm
